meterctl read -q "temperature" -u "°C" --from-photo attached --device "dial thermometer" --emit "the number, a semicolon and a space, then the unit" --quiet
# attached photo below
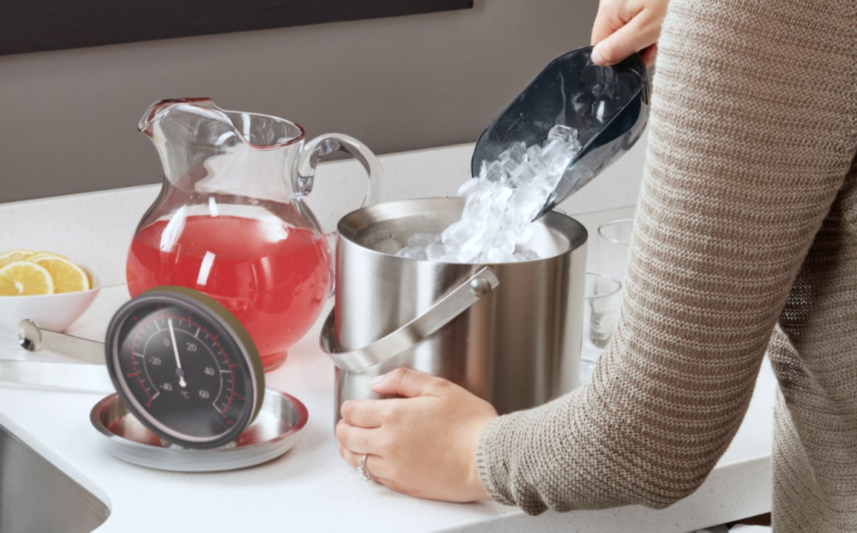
8; °C
